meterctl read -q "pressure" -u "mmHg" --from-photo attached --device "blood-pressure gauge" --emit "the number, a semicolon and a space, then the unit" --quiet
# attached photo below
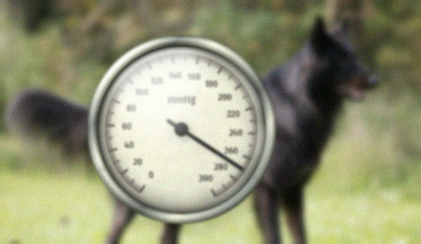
270; mmHg
